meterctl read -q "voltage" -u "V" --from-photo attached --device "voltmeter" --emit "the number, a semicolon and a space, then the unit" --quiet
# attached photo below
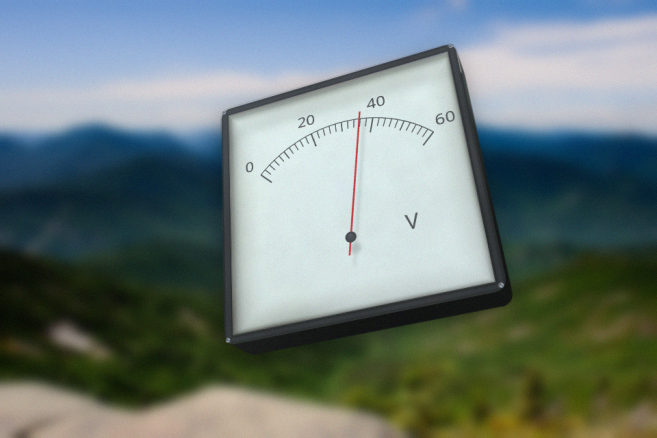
36; V
